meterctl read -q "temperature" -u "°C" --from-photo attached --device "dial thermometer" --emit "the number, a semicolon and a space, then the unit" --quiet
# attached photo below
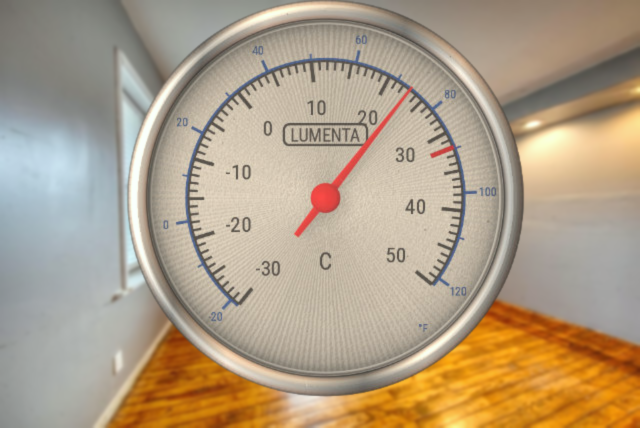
23; °C
